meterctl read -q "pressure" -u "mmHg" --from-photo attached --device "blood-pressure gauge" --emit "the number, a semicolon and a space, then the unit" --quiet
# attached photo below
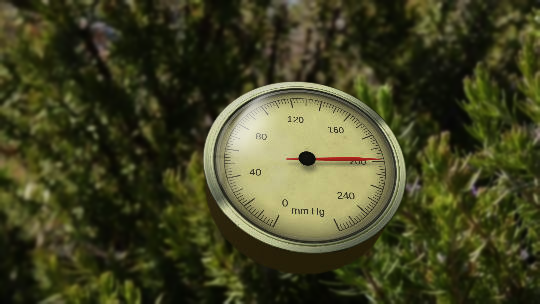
200; mmHg
